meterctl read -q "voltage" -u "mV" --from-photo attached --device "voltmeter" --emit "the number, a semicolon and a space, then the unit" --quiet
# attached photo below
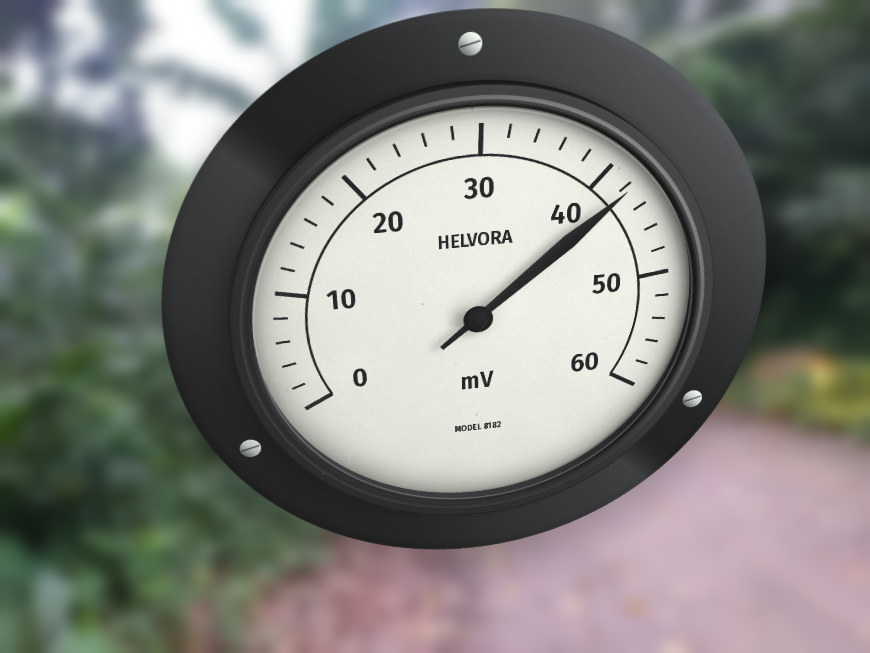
42; mV
